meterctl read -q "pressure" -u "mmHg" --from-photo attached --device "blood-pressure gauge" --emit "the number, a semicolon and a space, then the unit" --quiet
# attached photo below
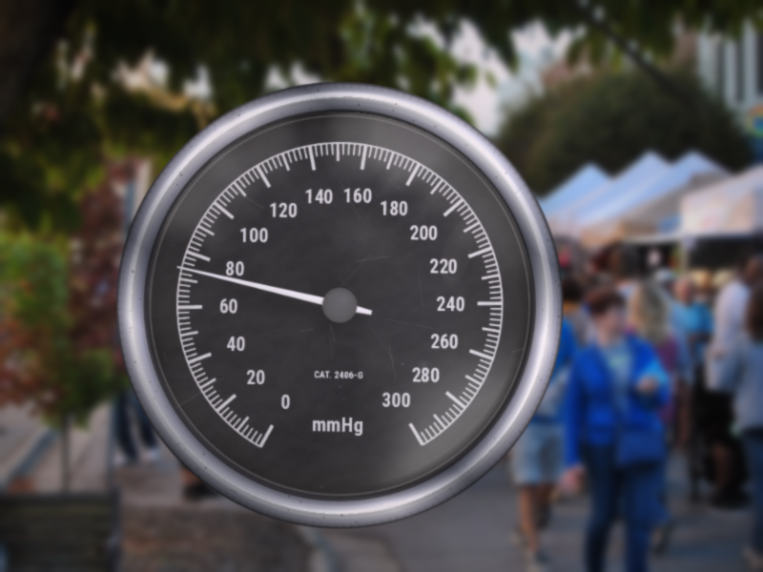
74; mmHg
